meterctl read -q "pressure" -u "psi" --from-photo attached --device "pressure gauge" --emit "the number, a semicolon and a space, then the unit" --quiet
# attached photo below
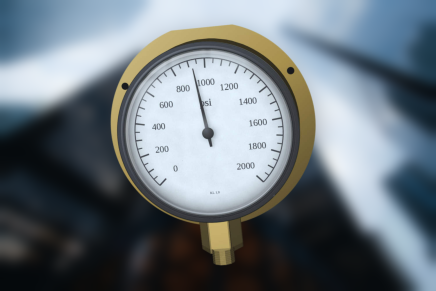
925; psi
